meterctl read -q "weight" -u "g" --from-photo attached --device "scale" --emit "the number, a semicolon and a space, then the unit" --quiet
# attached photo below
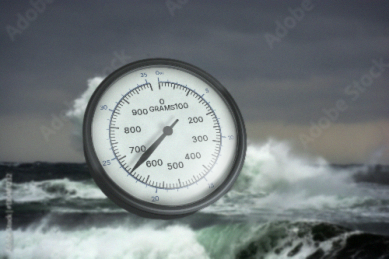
650; g
